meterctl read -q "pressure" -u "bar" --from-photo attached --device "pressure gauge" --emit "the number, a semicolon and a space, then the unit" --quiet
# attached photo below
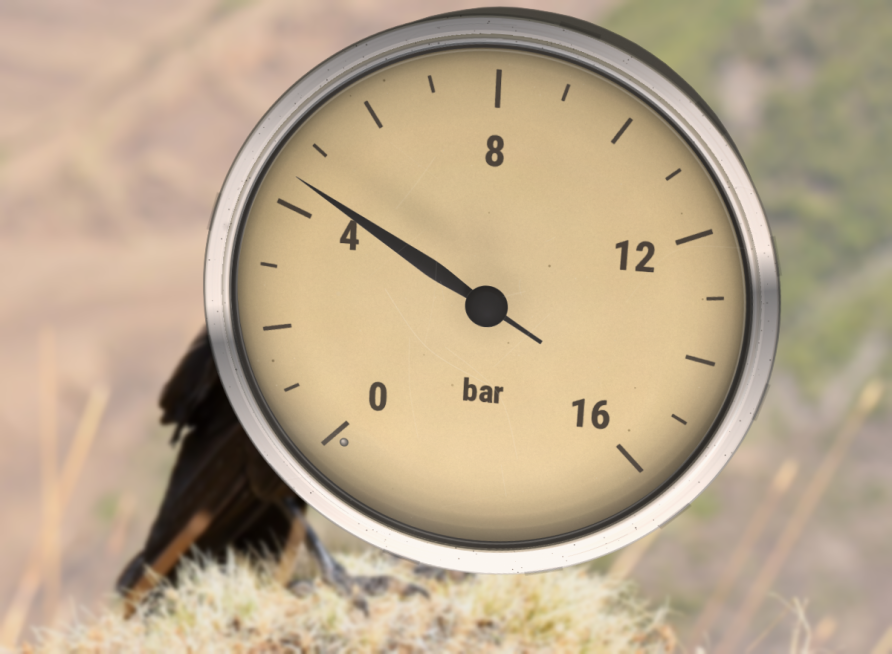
4.5; bar
